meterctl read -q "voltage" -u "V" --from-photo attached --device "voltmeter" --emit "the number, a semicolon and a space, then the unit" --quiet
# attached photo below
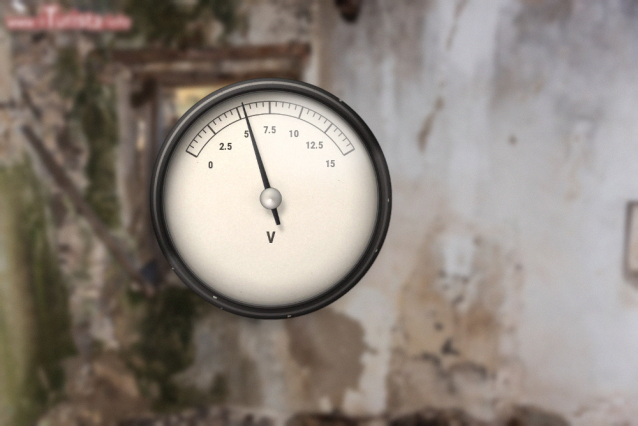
5.5; V
